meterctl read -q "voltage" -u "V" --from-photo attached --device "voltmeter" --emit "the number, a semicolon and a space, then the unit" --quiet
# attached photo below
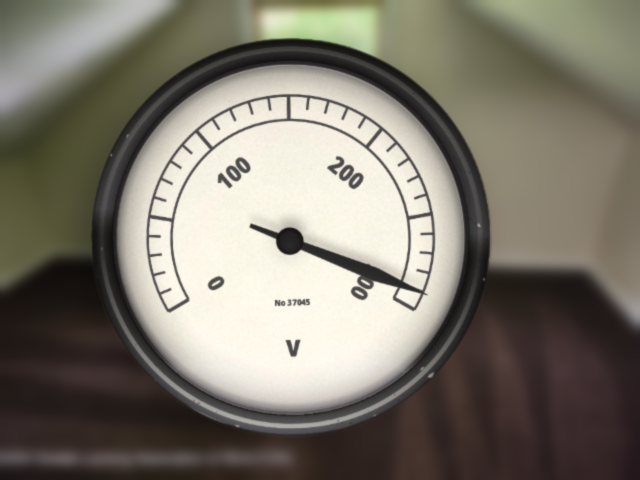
290; V
